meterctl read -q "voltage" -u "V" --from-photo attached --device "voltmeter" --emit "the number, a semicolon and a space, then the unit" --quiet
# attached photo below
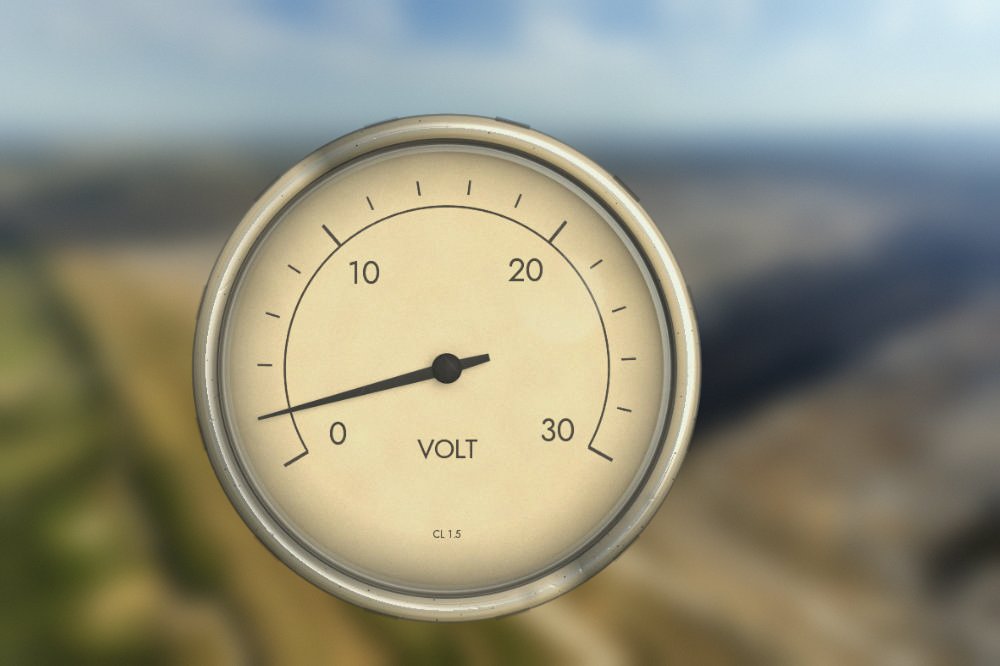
2; V
